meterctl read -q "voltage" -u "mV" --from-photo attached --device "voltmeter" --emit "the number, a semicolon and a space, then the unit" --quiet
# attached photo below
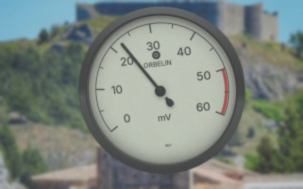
22.5; mV
